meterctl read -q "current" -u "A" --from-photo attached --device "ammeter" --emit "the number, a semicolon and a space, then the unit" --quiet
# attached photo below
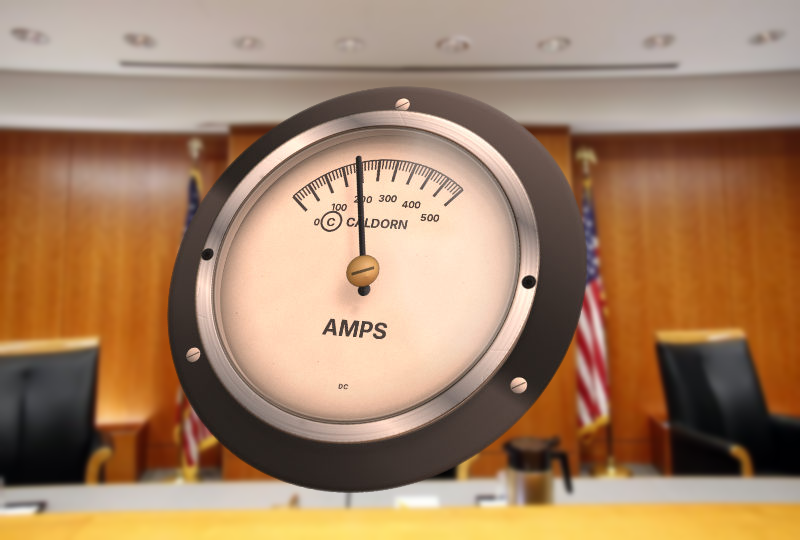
200; A
